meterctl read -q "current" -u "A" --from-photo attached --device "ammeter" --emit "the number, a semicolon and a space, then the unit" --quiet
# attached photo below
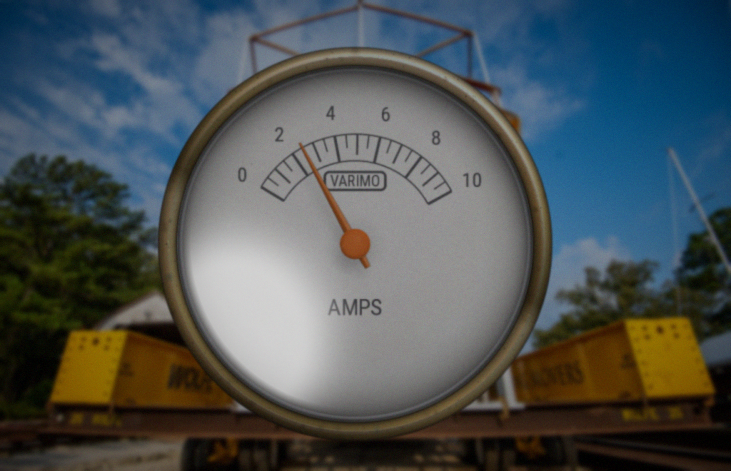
2.5; A
